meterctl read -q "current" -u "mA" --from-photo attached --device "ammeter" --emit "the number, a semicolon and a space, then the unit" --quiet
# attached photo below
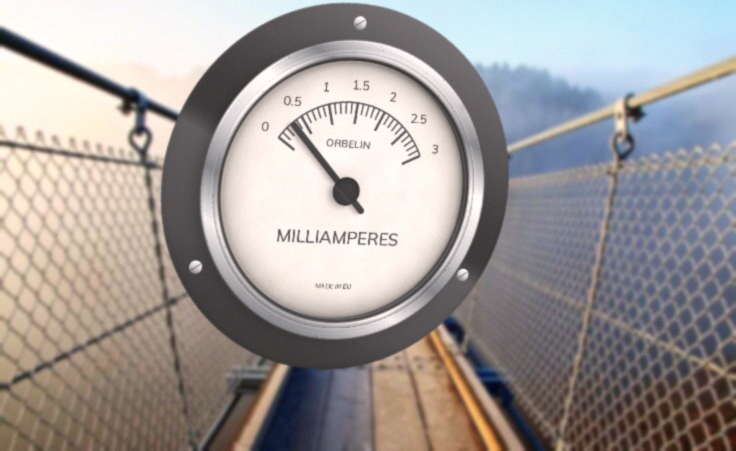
0.3; mA
